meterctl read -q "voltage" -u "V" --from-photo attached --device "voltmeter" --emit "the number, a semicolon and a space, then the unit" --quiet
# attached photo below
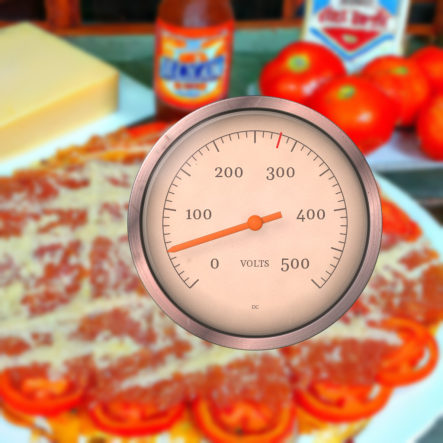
50; V
